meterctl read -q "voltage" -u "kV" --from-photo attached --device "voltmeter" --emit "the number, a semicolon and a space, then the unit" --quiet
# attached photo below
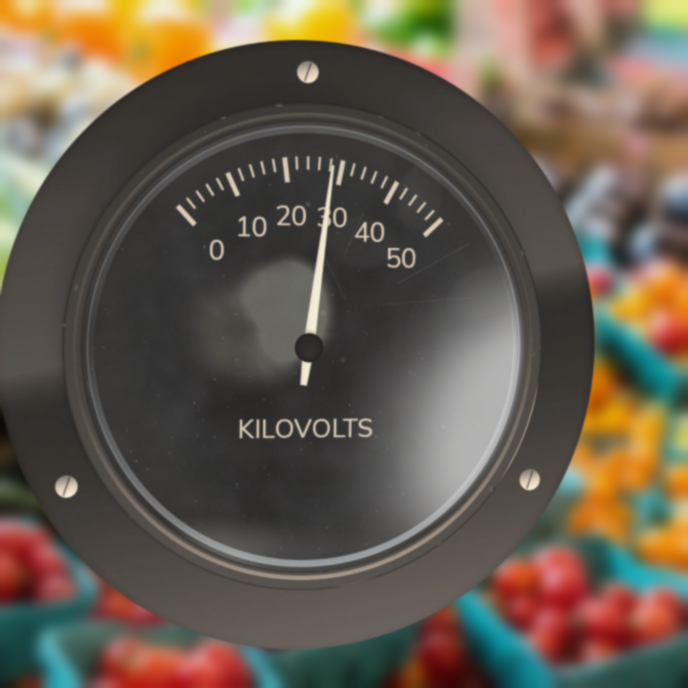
28; kV
